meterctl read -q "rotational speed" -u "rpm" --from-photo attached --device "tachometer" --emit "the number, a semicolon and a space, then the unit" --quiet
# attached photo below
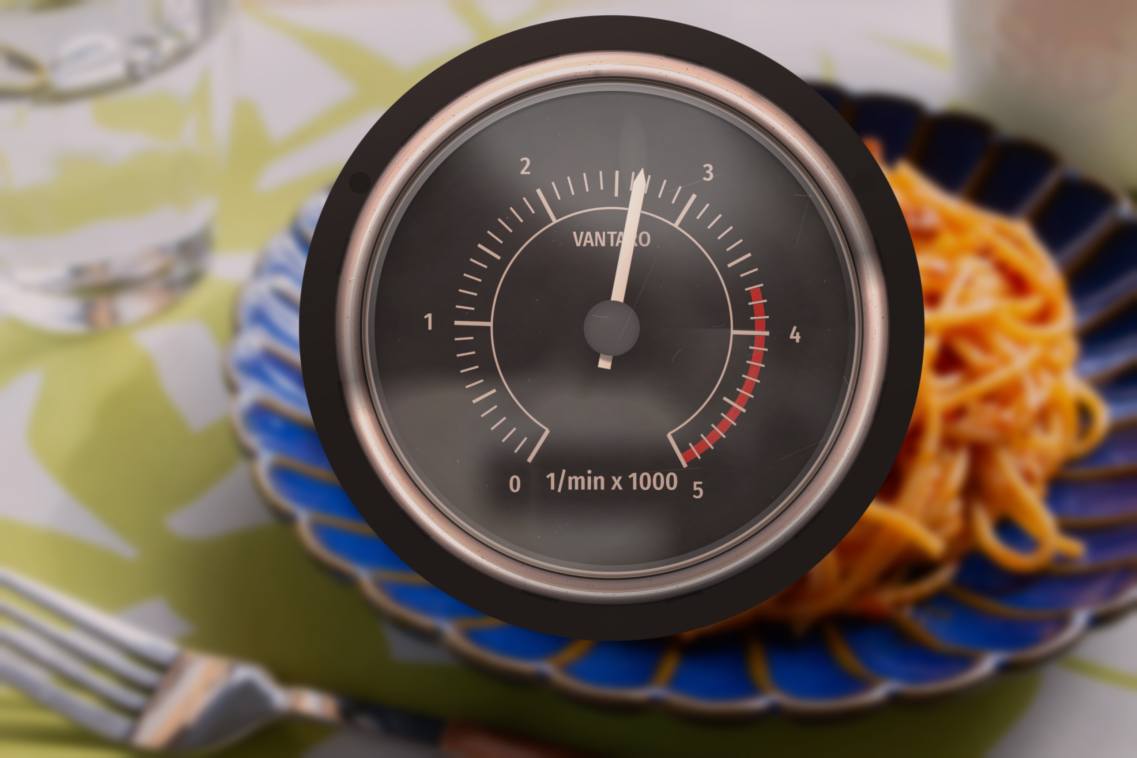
2650; rpm
